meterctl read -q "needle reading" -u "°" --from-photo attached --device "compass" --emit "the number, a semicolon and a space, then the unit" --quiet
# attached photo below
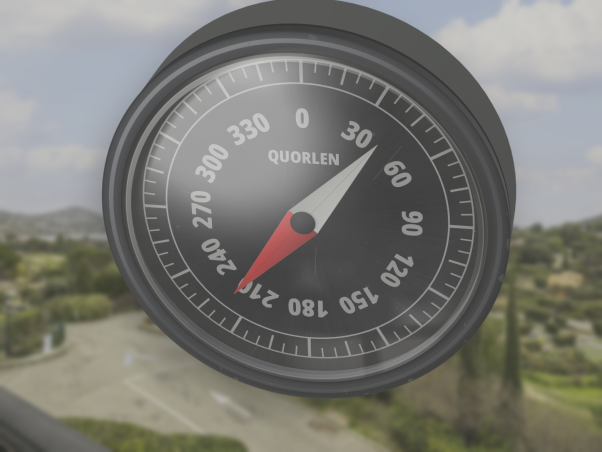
220; °
